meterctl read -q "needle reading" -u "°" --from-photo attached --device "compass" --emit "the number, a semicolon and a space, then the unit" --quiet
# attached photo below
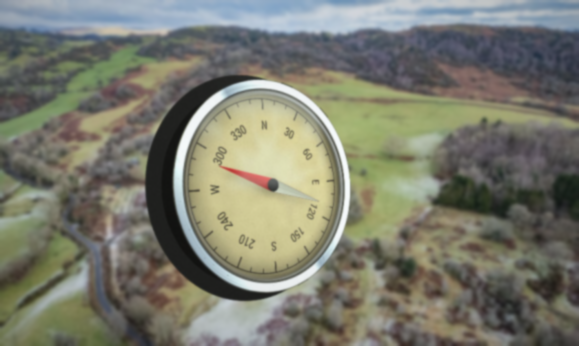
290; °
